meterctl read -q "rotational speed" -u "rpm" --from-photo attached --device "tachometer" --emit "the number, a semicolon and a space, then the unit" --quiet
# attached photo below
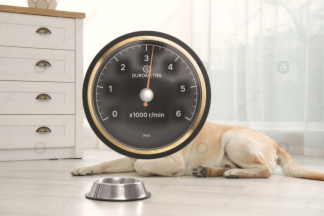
3200; rpm
